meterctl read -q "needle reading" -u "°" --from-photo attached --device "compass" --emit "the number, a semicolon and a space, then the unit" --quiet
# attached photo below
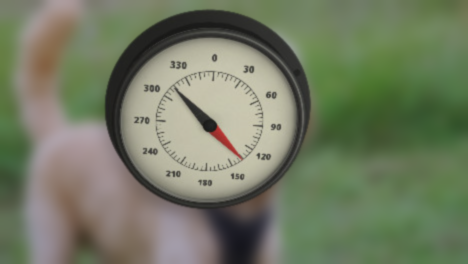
135; °
